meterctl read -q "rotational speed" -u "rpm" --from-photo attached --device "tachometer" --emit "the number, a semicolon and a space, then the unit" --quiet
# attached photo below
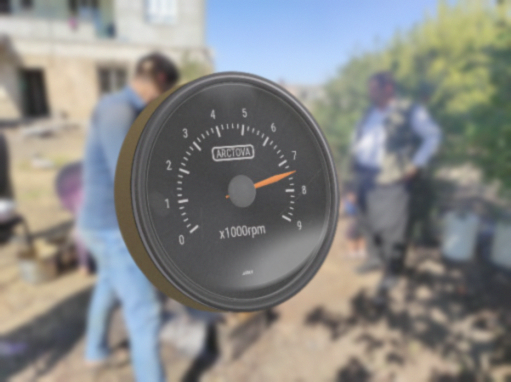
7400; rpm
